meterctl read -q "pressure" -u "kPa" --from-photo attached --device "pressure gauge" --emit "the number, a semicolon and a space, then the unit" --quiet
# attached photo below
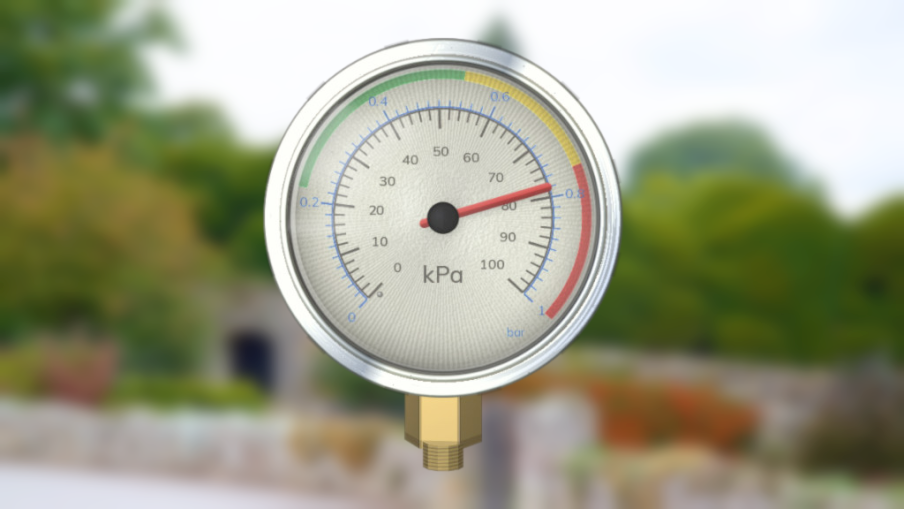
78; kPa
